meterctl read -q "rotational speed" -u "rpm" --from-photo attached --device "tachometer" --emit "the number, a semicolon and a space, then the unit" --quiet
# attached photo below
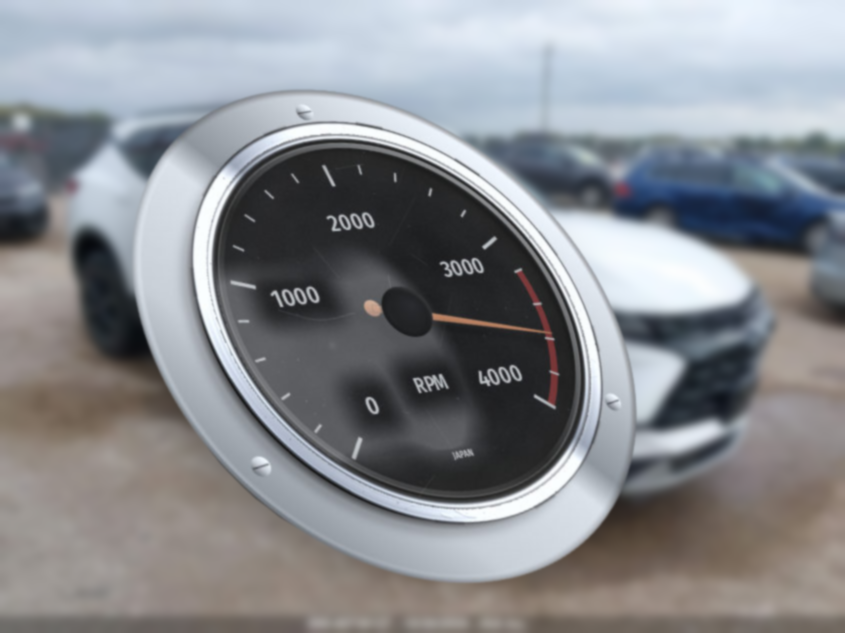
3600; rpm
